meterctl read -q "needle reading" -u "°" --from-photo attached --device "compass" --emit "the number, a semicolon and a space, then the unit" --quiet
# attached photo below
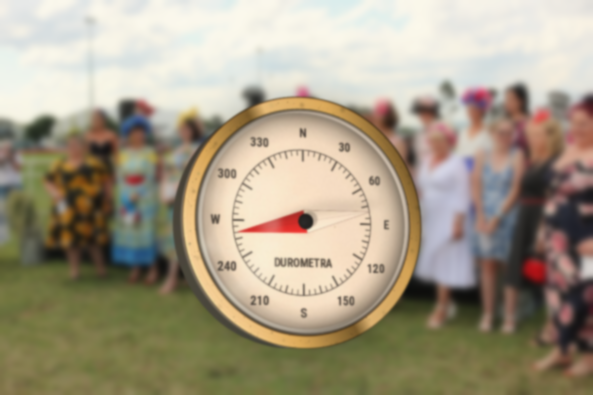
260; °
